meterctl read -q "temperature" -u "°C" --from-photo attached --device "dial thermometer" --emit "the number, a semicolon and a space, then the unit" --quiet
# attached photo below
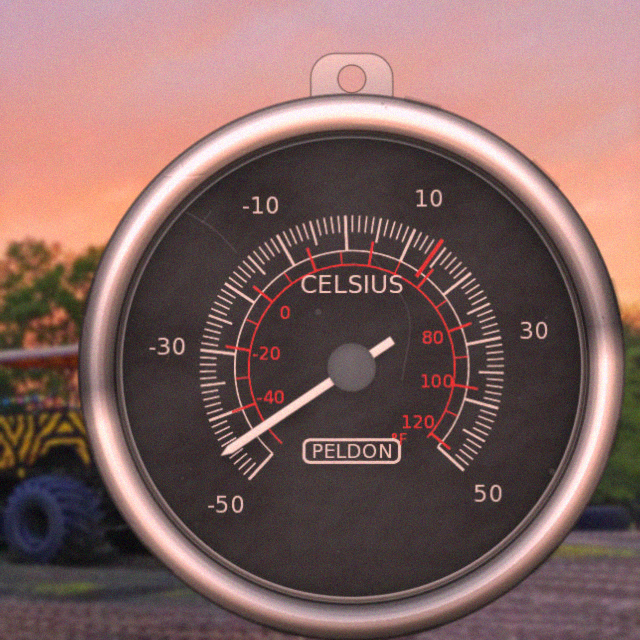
-45; °C
